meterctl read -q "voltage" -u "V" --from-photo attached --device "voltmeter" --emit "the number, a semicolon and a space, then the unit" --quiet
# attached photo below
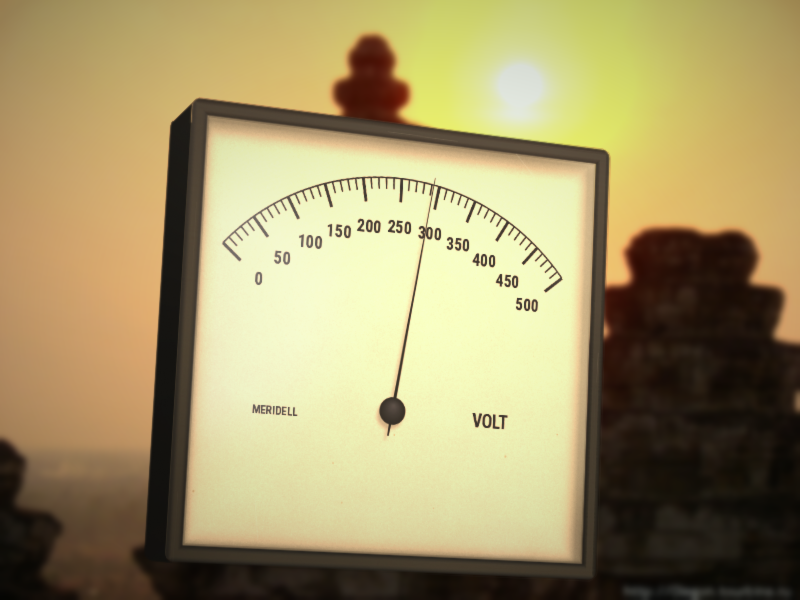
290; V
